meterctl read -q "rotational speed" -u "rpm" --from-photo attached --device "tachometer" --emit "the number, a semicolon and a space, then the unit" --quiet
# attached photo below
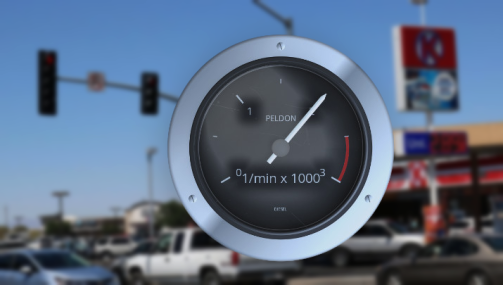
2000; rpm
